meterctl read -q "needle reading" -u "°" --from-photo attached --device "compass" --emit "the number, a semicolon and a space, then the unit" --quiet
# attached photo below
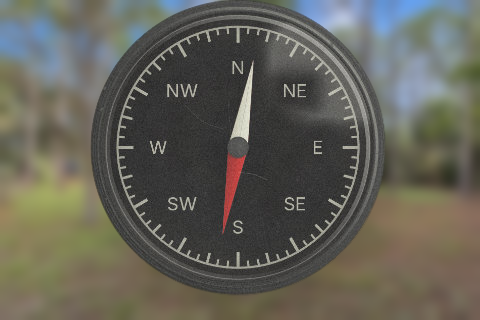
190; °
